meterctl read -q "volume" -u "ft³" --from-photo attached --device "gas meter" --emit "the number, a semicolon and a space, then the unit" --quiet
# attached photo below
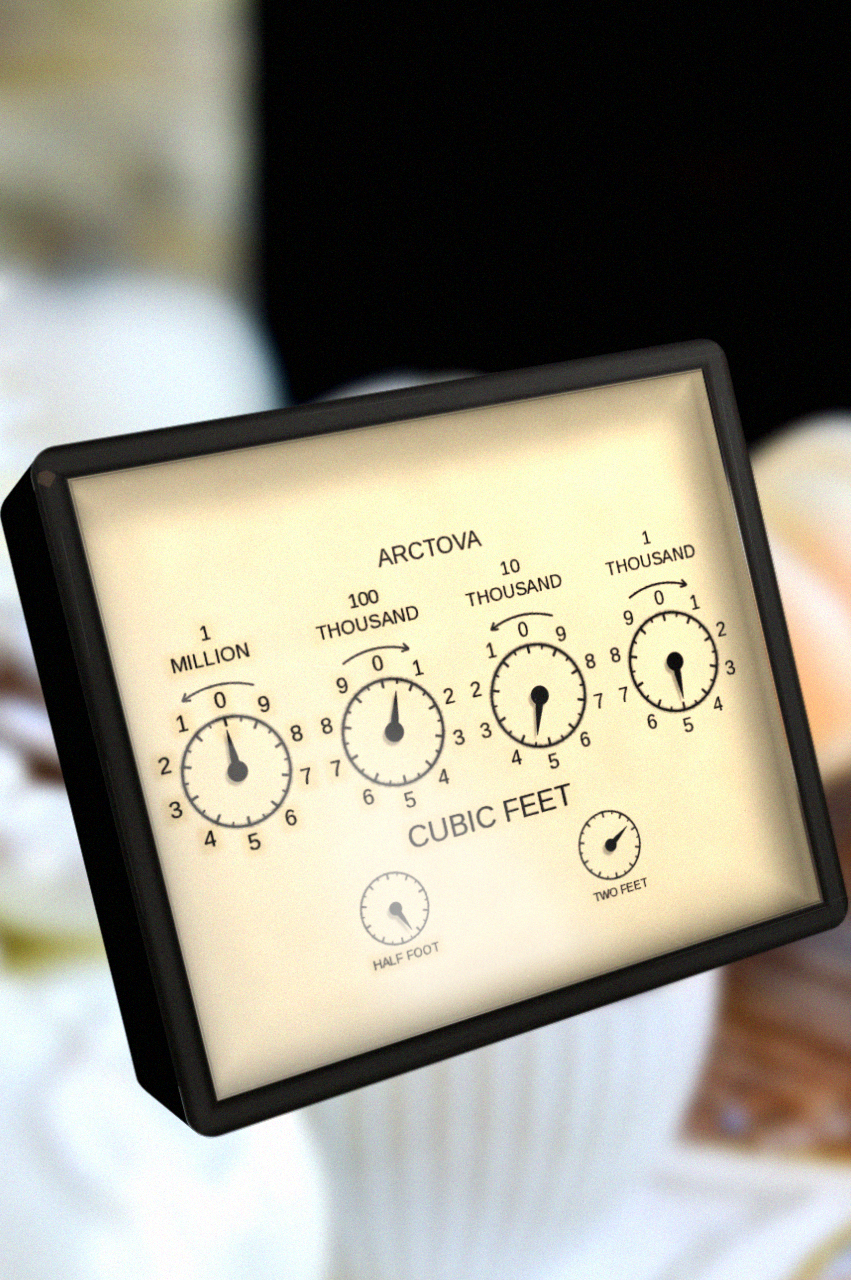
4500; ft³
